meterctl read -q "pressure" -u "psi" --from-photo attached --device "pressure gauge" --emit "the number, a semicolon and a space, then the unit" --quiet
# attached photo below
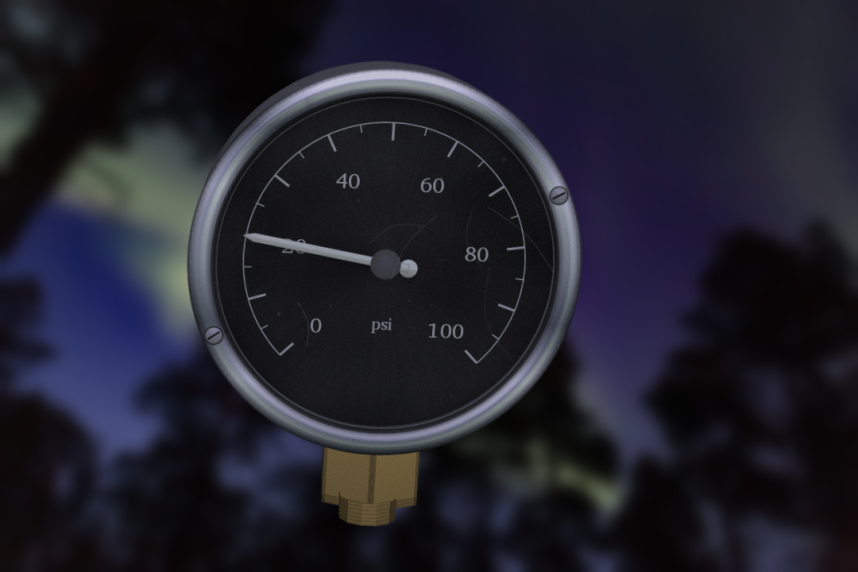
20; psi
